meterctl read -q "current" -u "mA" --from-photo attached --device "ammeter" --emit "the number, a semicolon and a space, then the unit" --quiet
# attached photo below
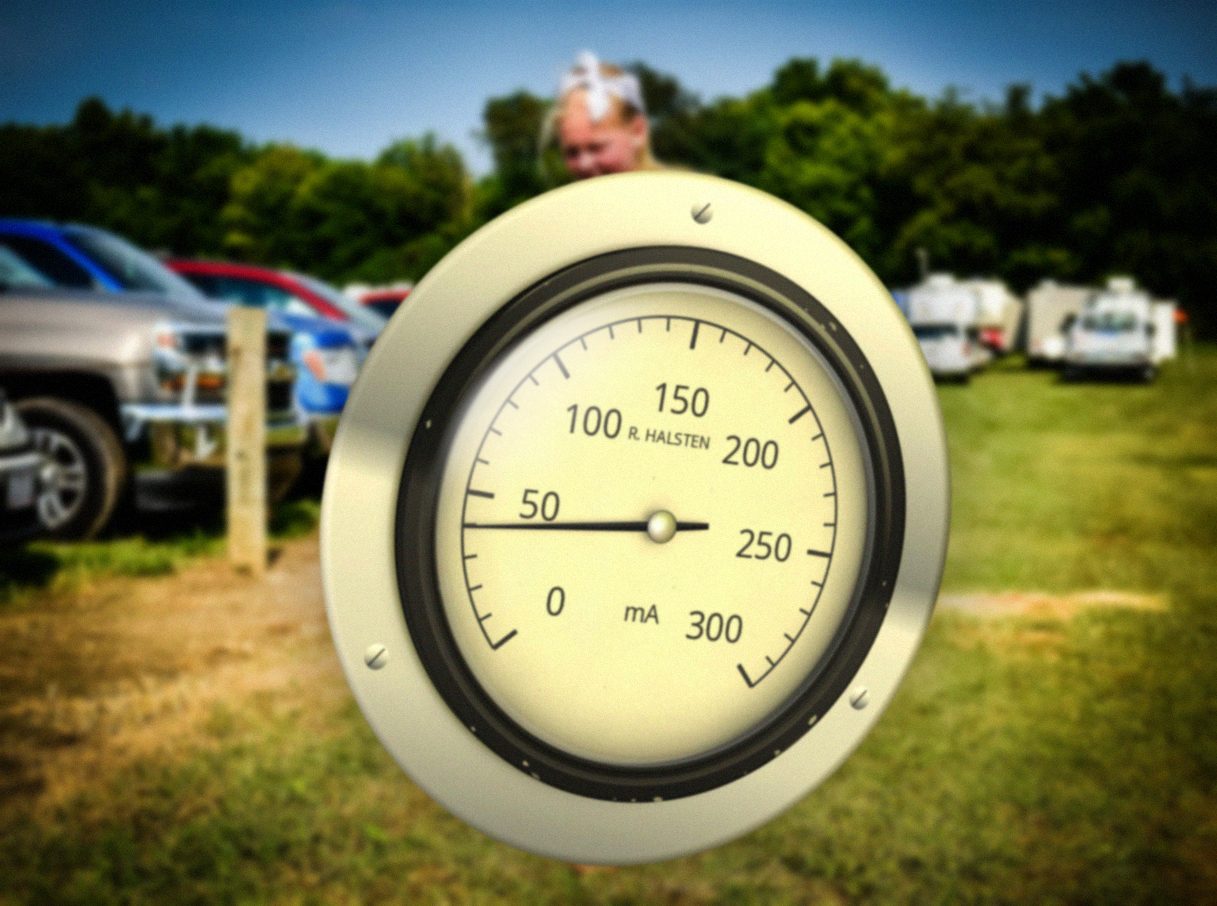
40; mA
